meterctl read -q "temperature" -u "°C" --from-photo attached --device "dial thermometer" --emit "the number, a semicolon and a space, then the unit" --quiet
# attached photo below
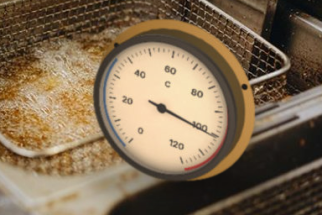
100; °C
